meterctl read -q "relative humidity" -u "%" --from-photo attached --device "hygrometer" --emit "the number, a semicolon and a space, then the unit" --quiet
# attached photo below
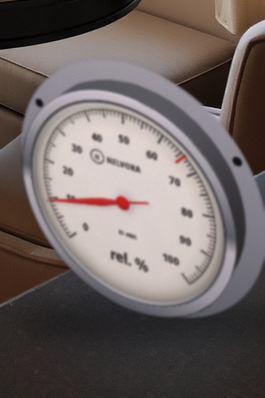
10; %
